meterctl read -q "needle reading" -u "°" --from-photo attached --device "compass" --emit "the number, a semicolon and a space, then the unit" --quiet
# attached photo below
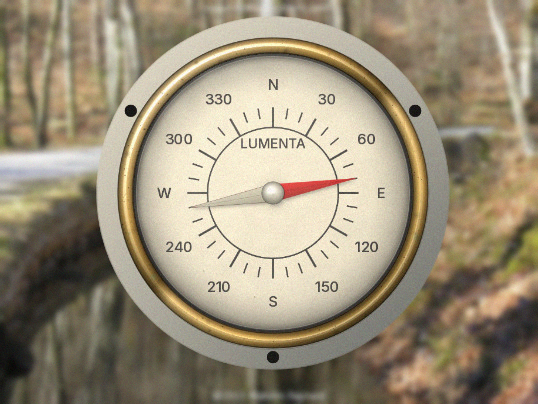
80; °
